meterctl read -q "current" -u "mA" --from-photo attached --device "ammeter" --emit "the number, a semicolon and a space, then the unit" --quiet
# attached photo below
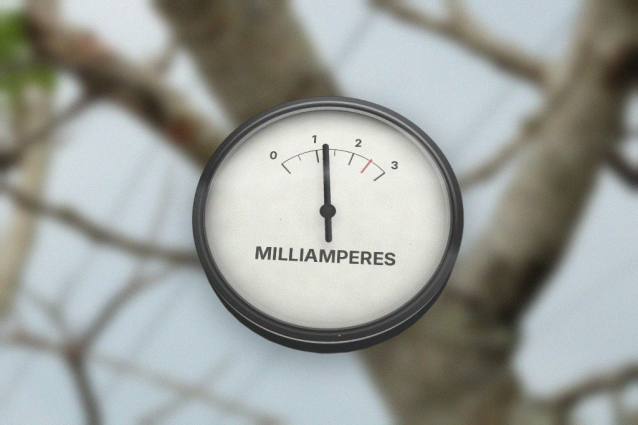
1.25; mA
